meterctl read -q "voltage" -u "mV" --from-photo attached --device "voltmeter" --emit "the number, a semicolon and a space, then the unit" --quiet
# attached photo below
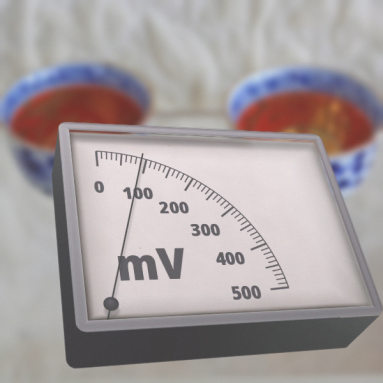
90; mV
